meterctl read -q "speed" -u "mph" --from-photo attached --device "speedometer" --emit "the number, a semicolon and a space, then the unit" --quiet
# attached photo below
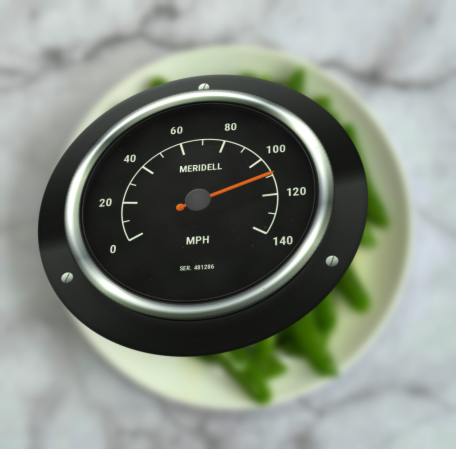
110; mph
